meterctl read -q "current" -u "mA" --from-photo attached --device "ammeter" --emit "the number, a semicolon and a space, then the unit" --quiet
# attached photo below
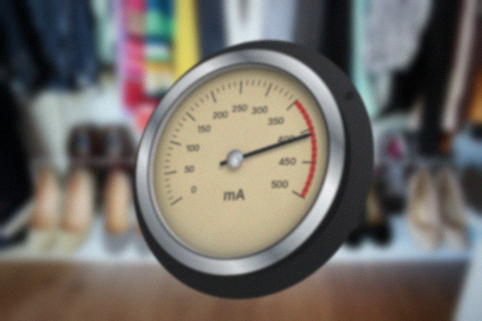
410; mA
